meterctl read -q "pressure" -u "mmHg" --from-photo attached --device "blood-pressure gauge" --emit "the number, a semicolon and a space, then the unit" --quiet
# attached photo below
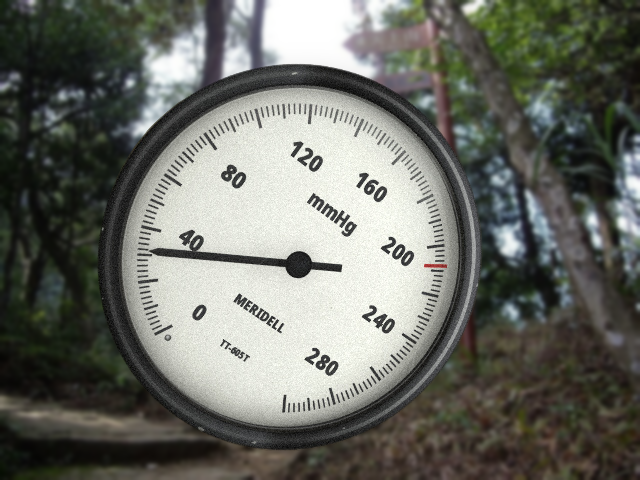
32; mmHg
